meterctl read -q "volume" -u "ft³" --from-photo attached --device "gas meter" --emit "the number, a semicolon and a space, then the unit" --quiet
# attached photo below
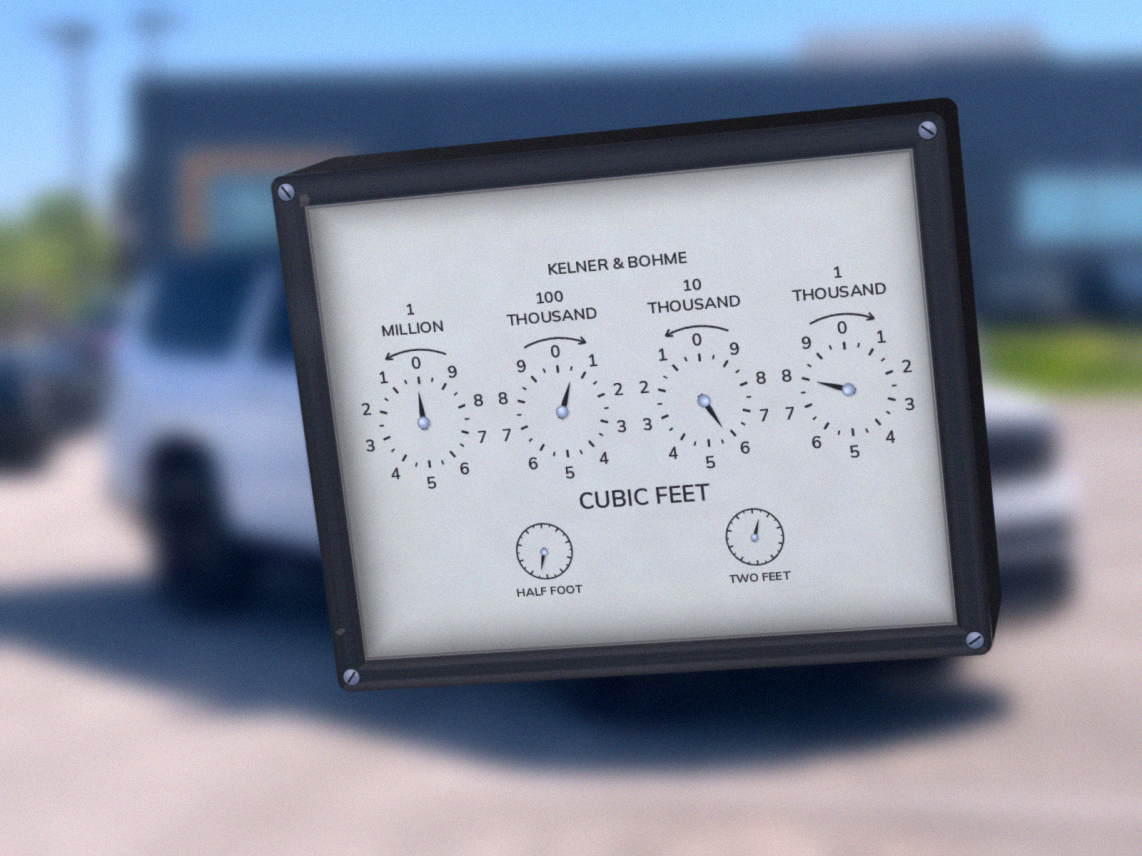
5800; ft³
